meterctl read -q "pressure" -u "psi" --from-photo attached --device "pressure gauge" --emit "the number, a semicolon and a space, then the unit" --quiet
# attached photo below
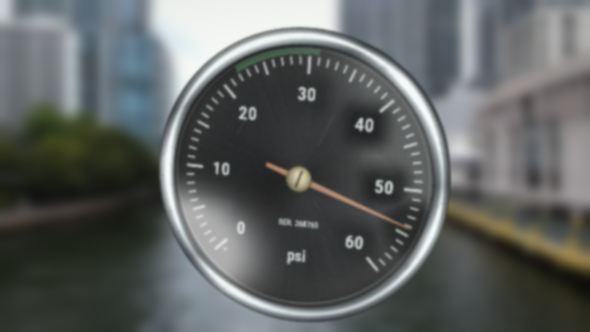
54; psi
